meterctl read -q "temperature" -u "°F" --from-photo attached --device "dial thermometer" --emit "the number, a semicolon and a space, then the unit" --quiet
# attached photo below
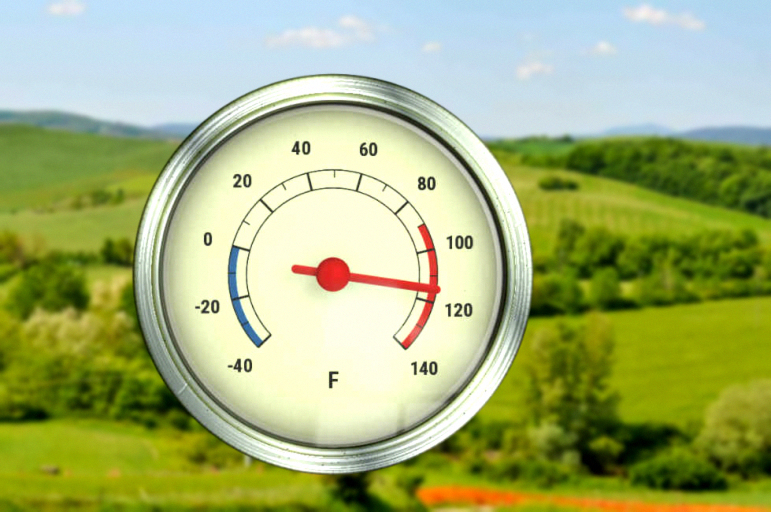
115; °F
